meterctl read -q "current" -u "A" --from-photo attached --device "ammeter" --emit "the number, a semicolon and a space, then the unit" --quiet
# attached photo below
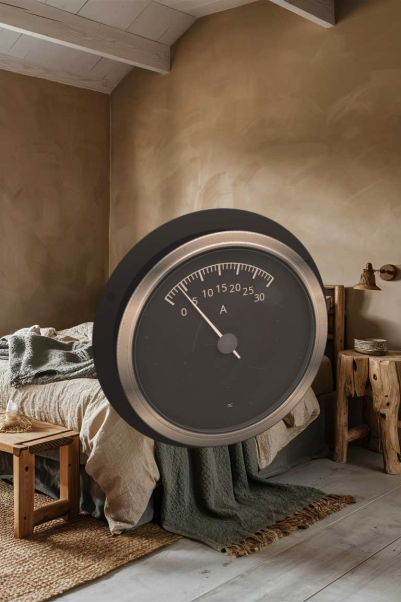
4; A
